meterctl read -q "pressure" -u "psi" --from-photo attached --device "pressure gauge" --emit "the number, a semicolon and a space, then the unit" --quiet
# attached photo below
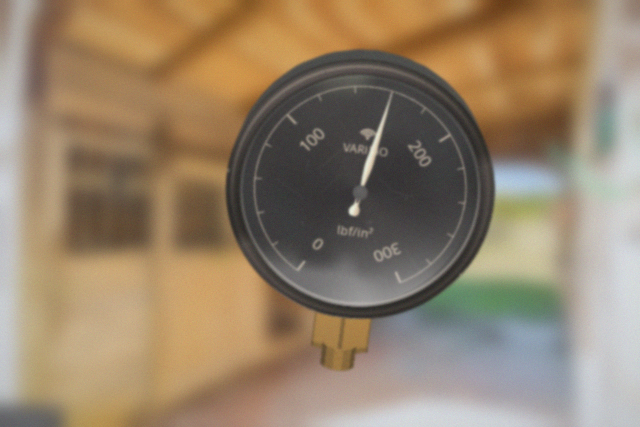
160; psi
